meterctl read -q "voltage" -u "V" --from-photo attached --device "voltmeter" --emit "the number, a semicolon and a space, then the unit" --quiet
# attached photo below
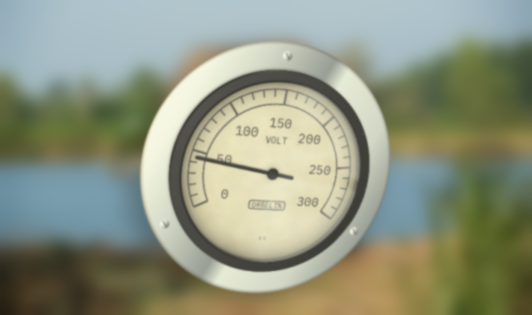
45; V
